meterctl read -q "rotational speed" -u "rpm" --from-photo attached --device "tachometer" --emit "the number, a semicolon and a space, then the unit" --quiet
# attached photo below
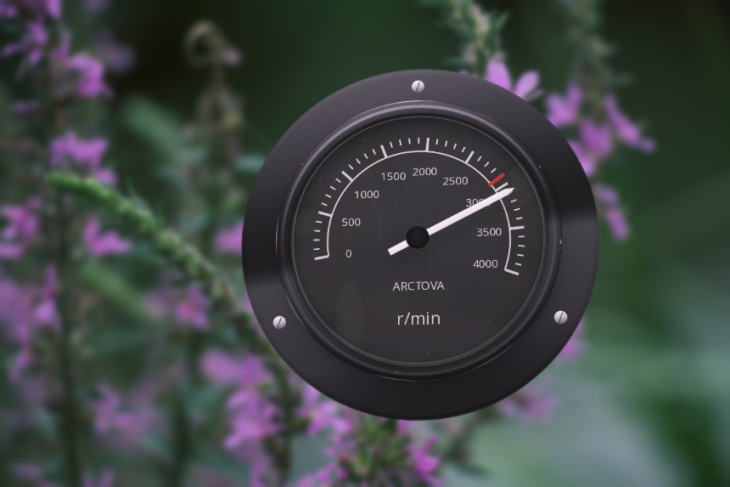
3100; rpm
